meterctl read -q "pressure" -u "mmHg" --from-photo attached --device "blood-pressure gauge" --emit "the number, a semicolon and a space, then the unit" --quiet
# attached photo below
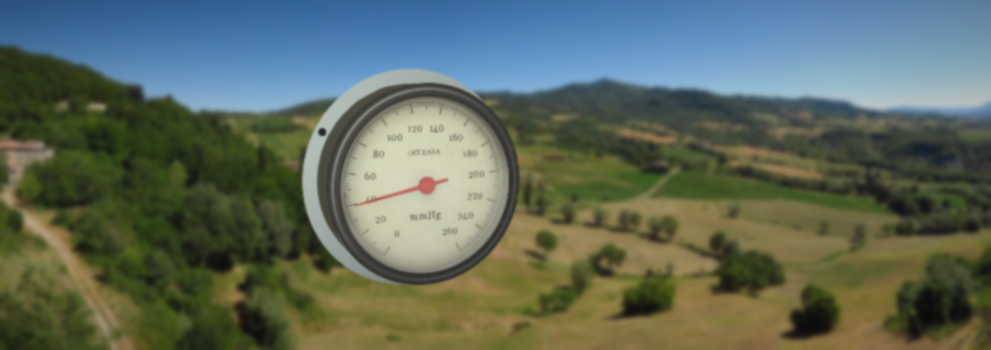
40; mmHg
